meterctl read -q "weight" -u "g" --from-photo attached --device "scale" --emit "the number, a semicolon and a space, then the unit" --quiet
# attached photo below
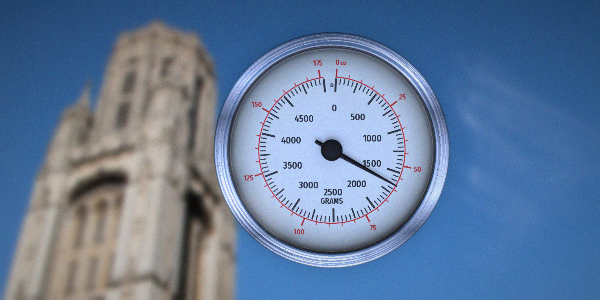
1650; g
